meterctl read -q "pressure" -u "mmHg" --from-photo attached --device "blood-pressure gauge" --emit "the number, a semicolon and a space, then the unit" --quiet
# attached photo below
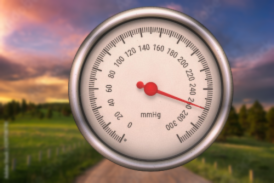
260; mmHg
